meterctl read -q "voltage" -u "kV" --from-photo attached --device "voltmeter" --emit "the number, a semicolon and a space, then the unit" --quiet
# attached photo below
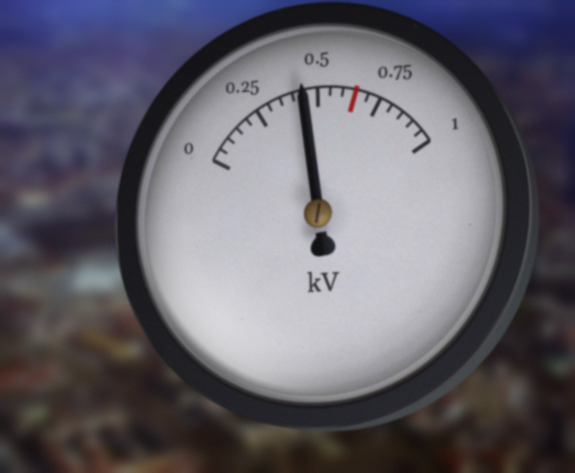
0.45; kV
